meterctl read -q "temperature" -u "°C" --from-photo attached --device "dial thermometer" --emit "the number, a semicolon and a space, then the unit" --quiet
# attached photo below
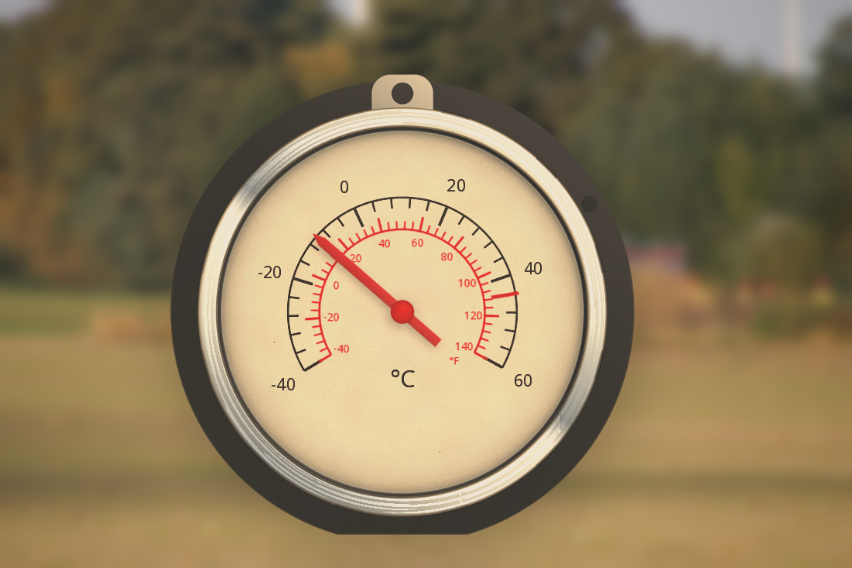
-10; °C
